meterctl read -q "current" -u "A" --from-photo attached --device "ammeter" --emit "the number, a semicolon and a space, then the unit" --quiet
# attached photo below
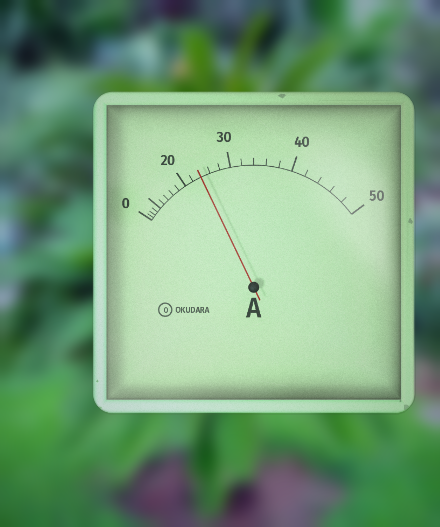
24; A
